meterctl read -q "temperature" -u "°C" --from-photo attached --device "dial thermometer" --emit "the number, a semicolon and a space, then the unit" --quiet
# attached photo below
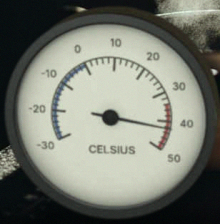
42; °C
